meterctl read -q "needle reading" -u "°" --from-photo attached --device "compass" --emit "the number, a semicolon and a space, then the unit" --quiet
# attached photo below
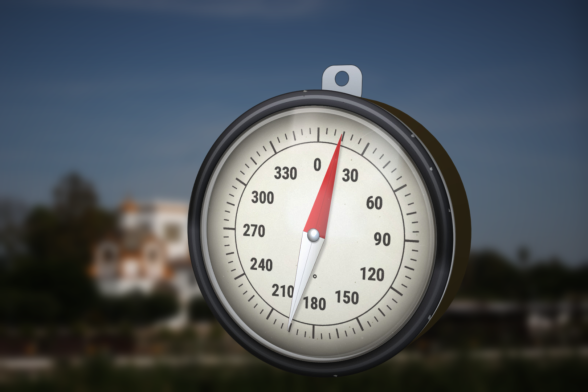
15; °
